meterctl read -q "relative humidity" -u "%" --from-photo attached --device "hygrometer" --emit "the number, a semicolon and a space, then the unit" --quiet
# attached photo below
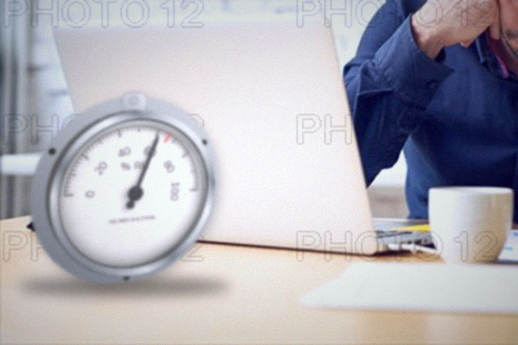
60; %
